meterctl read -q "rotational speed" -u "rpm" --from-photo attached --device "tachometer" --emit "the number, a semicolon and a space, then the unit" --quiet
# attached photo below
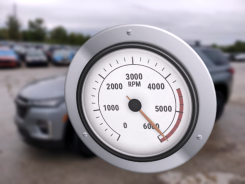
5800; rpm
